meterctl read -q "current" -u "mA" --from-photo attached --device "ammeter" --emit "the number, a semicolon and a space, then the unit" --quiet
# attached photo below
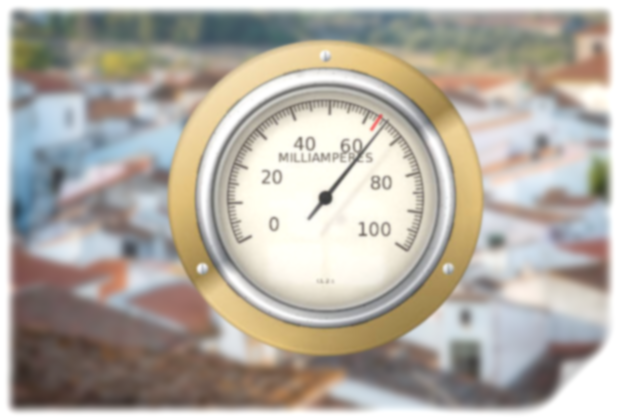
65; mA
